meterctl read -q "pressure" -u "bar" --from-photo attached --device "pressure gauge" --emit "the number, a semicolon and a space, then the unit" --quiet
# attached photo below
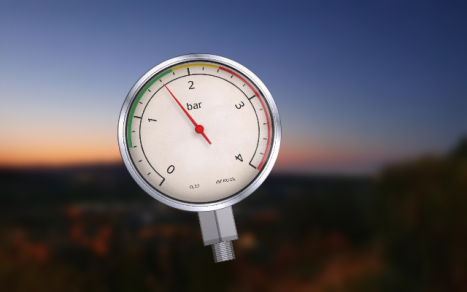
1.6; bar
